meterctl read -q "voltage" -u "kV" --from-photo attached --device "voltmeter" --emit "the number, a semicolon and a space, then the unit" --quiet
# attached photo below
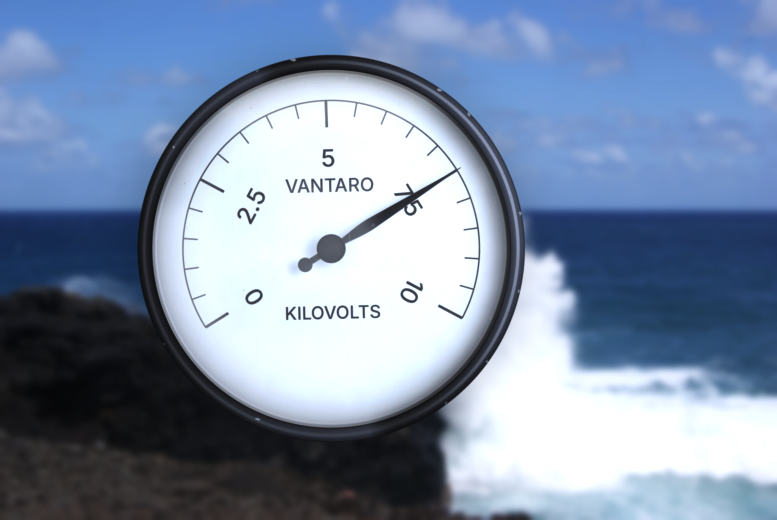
7.5; kV
